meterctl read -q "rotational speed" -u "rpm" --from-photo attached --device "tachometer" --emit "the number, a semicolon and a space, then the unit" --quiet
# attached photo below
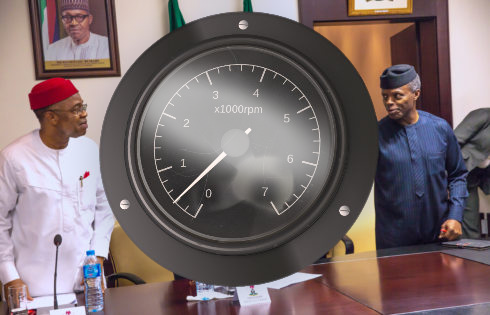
400; rpm
